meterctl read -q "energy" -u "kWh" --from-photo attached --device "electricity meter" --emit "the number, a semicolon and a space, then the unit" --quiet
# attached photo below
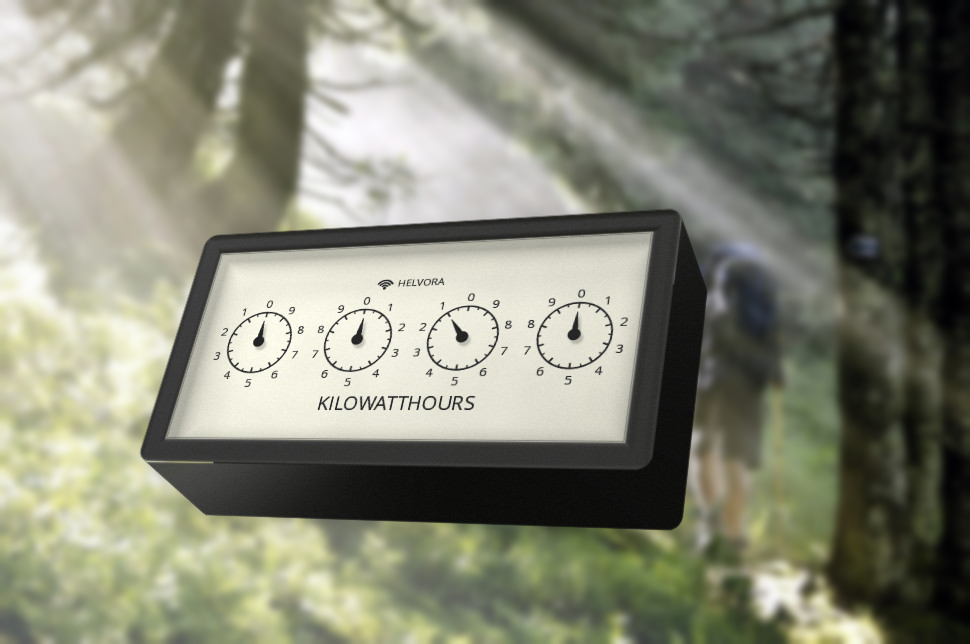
10; kWh
